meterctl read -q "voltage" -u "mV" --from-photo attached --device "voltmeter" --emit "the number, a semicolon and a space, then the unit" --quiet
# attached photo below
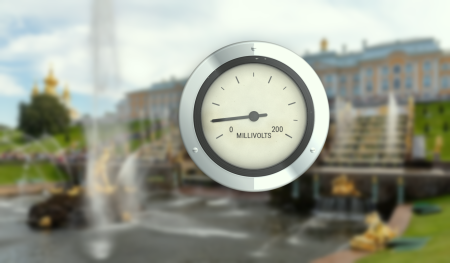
20; mV
